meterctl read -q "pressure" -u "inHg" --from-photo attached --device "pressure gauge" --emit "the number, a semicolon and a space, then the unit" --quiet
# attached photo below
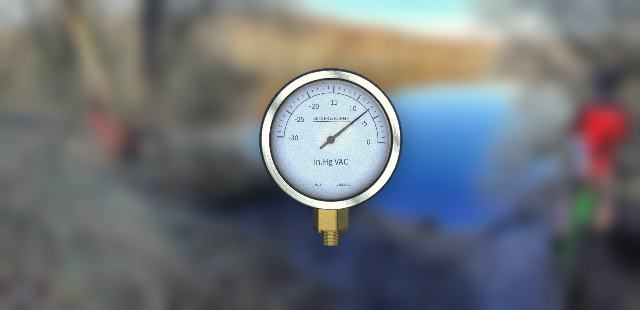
-7; inHg
